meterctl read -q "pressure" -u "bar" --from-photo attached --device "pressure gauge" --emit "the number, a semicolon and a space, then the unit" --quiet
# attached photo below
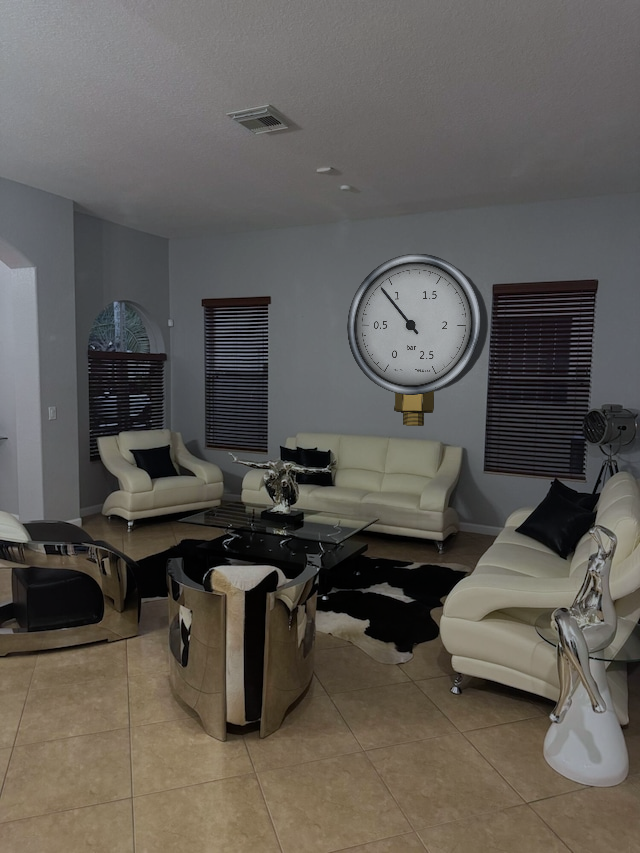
0.9; bar
